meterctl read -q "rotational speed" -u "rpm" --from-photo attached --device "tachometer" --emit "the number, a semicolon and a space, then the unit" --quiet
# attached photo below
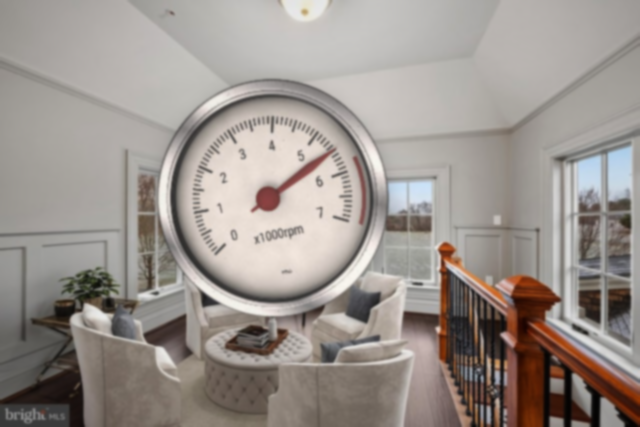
5500; rpm
